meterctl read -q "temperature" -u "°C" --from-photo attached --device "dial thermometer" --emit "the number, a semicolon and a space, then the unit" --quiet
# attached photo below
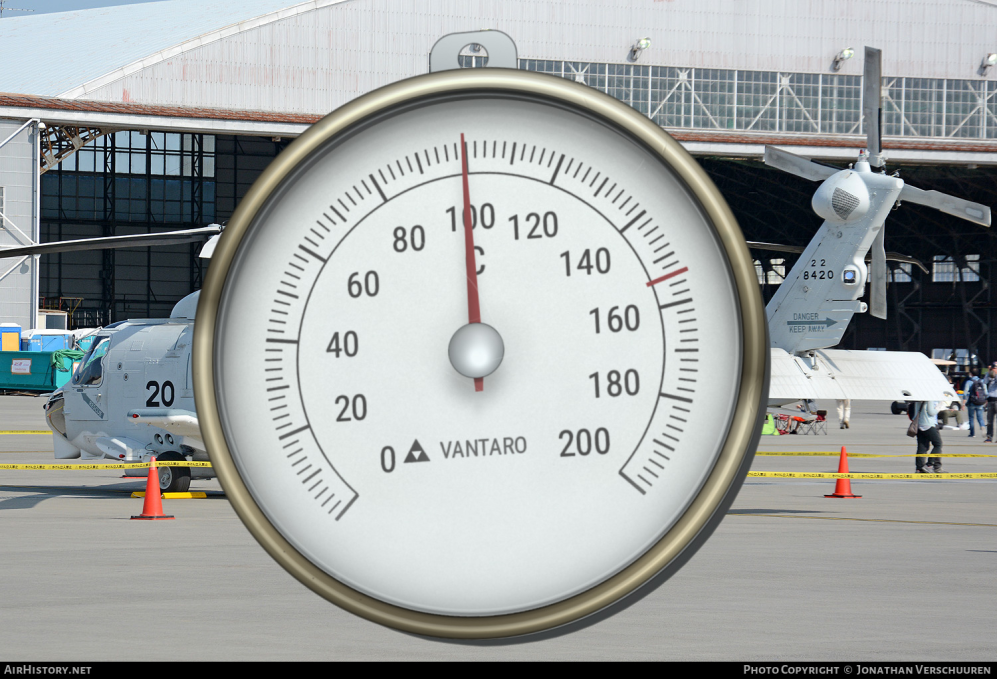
100; °C
